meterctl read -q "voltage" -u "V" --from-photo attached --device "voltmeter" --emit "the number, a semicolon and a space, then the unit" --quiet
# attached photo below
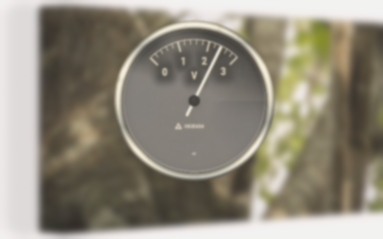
2.4; V
